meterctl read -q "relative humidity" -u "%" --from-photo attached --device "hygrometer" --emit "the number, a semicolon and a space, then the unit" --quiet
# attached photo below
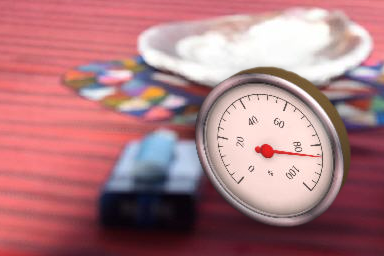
84; %
